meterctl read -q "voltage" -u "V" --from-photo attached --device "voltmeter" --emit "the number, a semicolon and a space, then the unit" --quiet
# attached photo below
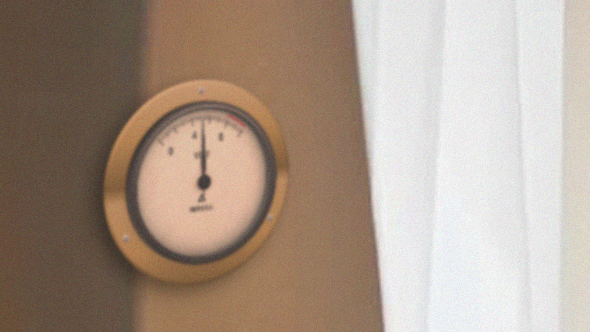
5; V
